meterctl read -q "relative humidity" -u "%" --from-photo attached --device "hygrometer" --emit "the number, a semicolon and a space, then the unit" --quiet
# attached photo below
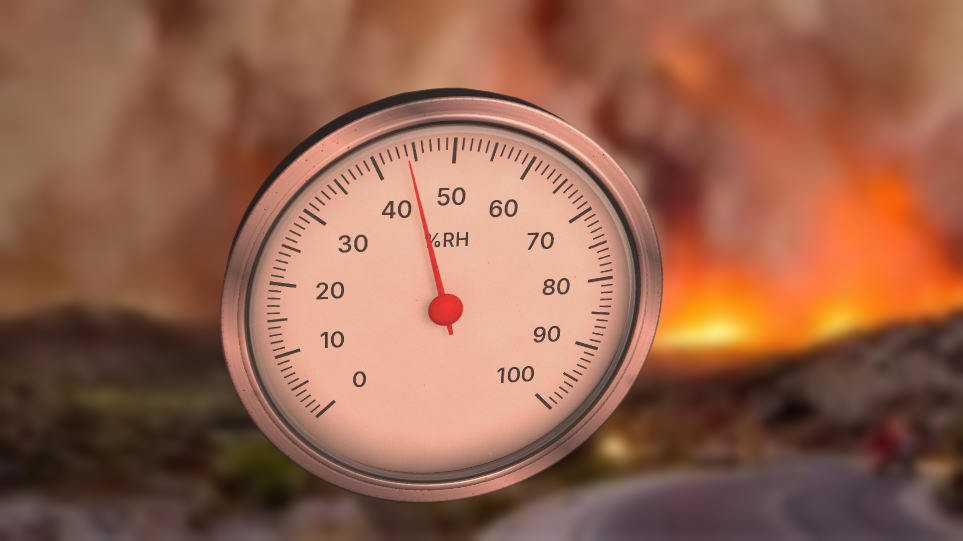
44; %
